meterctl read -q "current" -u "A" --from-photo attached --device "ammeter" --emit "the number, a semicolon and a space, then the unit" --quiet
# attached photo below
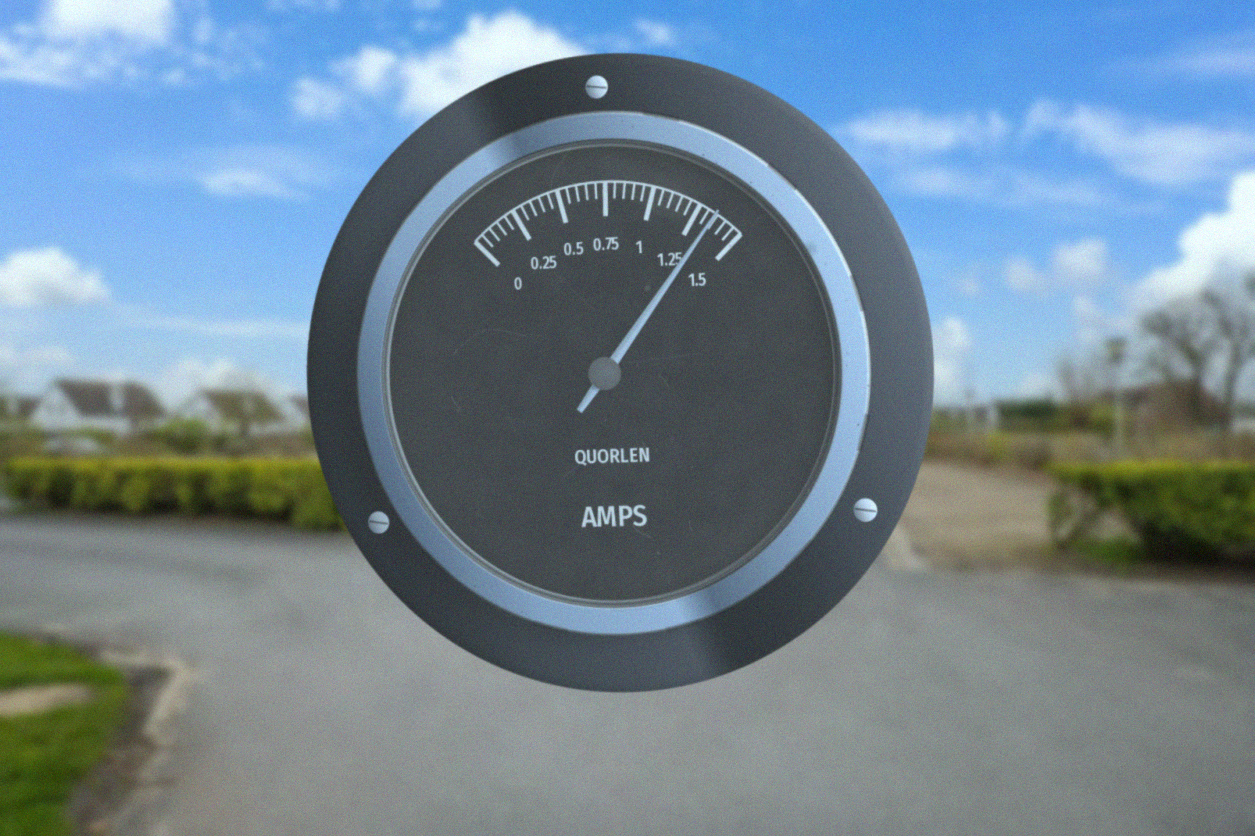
1.35; A
